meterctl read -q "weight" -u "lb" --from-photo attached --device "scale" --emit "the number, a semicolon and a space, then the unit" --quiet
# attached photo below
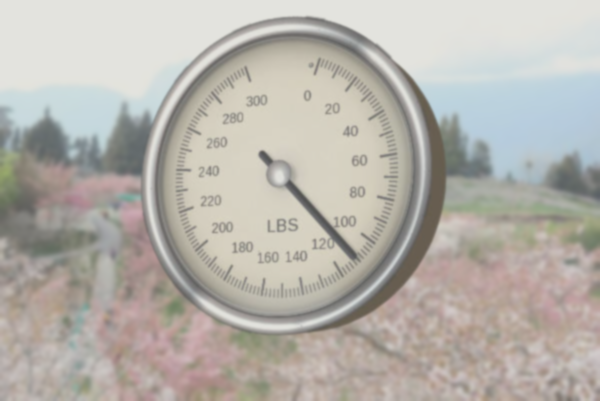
110; lb
